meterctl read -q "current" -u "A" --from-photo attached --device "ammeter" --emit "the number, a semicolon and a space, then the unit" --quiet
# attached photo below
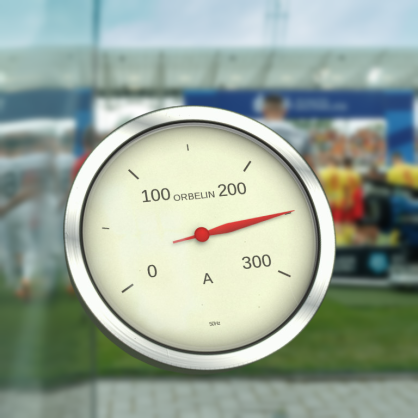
250; A
